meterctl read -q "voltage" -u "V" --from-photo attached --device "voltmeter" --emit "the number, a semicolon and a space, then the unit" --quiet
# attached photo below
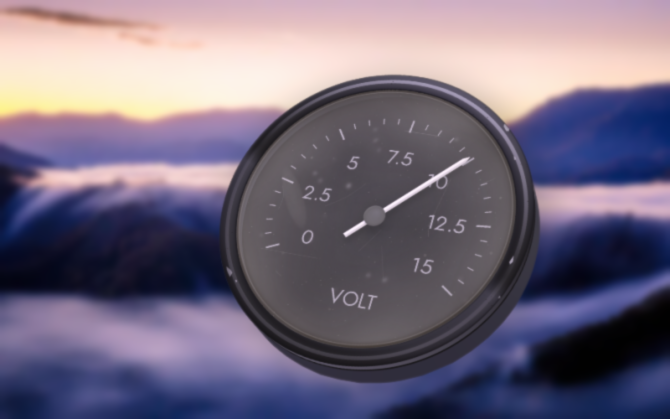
10; V
